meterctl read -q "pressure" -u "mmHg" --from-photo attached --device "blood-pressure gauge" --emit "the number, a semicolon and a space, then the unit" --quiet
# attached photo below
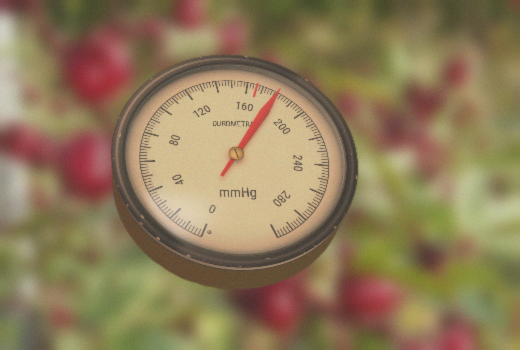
180; mmHg
